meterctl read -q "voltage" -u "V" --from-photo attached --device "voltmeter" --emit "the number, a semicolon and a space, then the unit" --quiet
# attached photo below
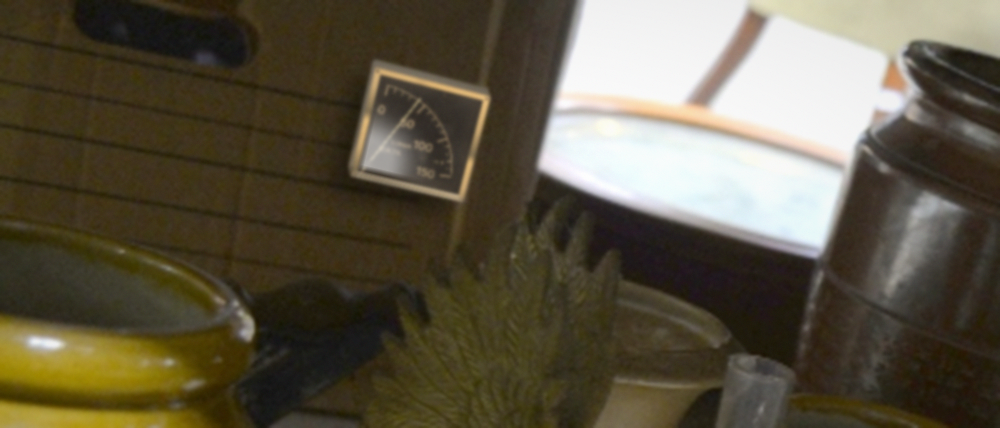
40; V
